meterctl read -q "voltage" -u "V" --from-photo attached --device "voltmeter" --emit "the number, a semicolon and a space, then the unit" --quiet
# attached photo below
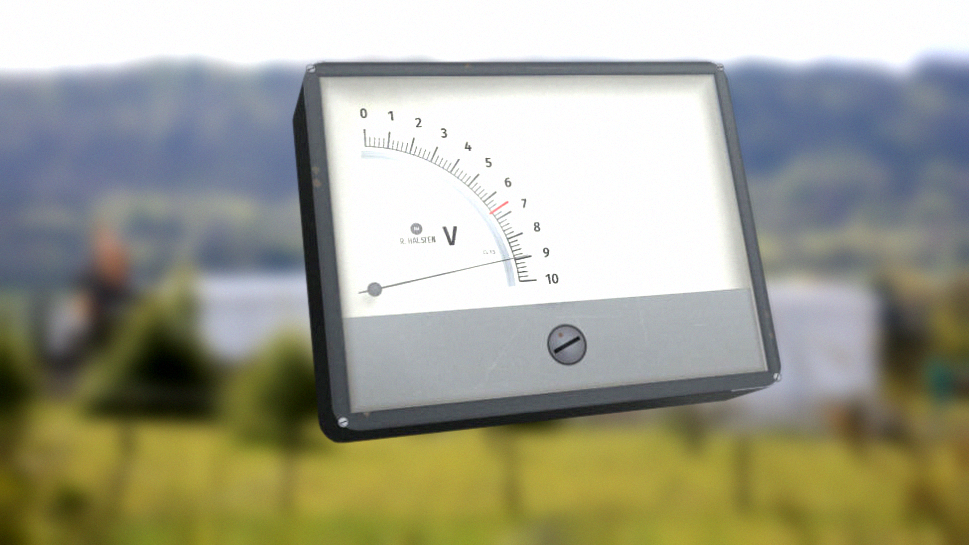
9; V
